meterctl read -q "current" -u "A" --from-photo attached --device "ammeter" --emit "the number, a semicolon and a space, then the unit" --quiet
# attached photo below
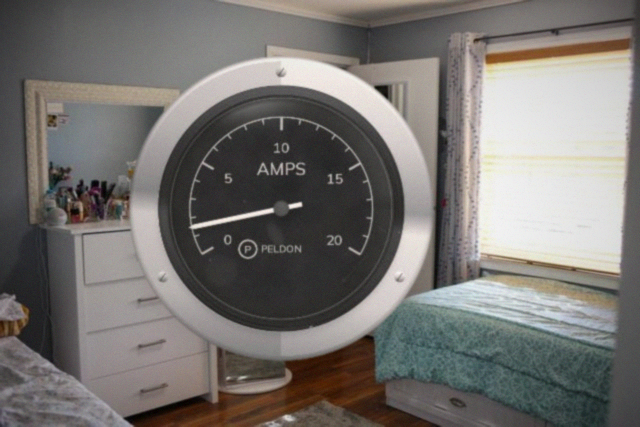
1.5; A
